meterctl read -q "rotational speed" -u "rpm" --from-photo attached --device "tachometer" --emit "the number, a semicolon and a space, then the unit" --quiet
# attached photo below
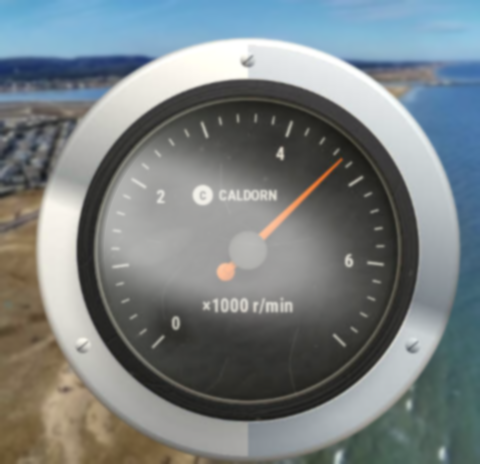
4700; rpm
